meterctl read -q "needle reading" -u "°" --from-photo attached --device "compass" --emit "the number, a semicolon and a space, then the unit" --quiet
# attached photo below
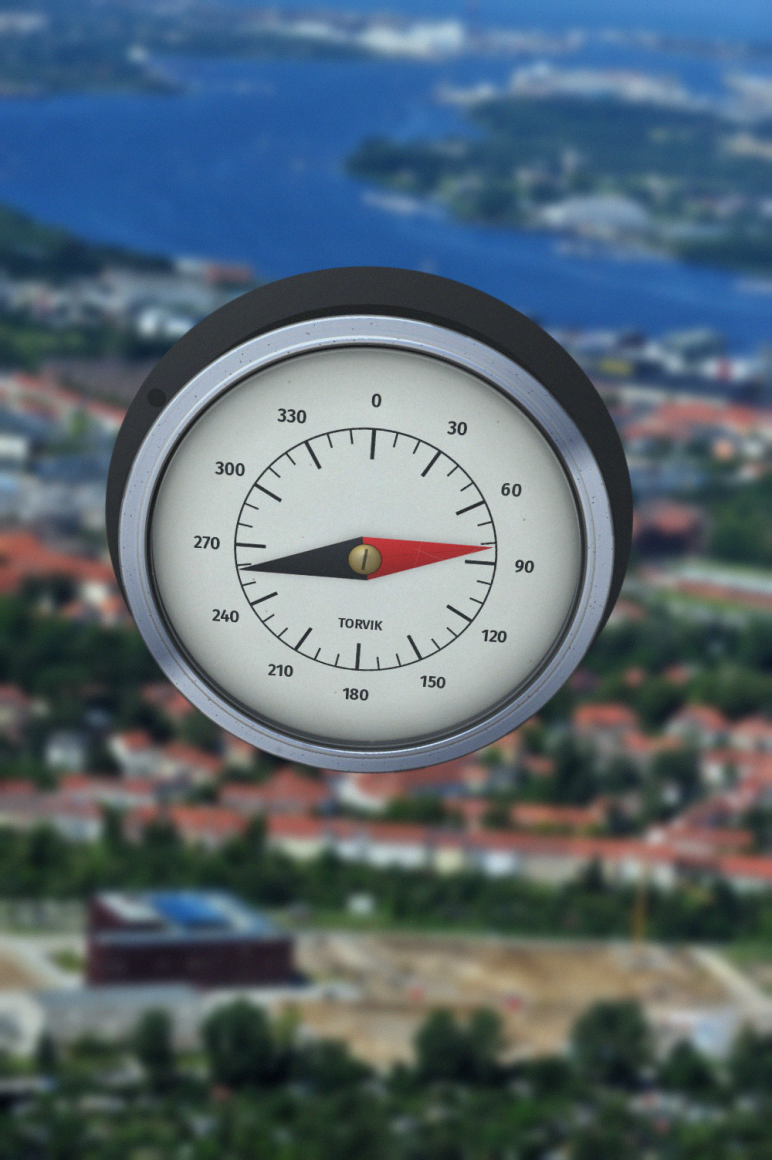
80; °
